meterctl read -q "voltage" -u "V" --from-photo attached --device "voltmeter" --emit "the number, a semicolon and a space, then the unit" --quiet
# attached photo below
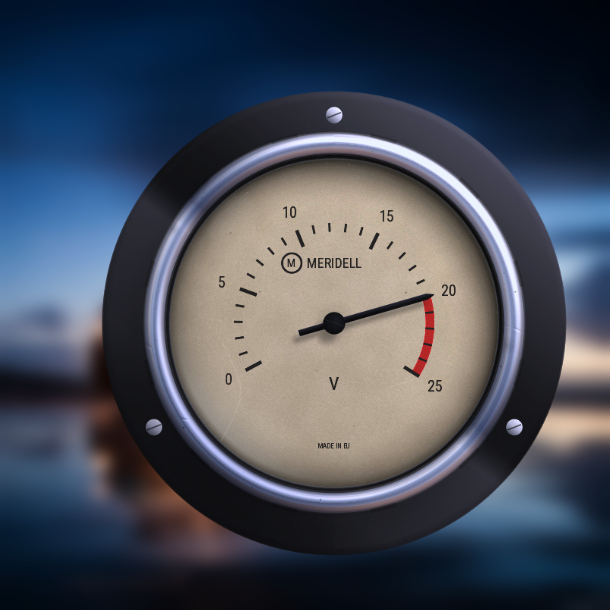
20; V
